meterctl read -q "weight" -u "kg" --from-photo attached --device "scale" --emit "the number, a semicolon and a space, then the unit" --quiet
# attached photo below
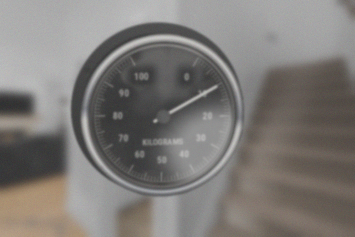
10; kg
